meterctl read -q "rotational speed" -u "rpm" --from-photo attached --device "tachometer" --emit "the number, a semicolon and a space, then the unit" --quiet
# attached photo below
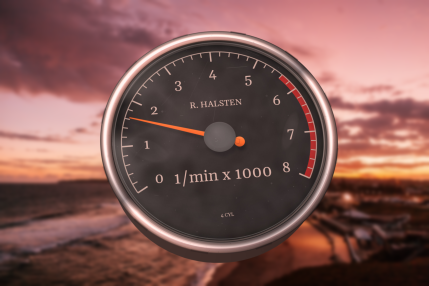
1600; rpm
